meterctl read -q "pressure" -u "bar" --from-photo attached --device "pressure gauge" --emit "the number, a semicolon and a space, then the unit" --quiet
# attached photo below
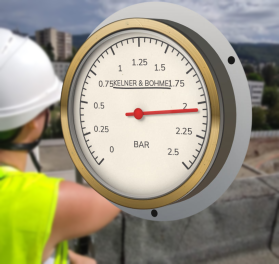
2.05; bar
